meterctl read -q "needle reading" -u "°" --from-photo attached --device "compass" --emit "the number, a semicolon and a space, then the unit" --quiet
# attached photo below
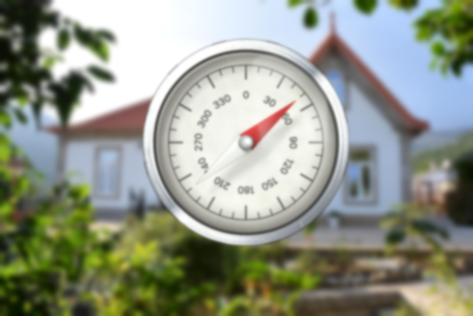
50; °
